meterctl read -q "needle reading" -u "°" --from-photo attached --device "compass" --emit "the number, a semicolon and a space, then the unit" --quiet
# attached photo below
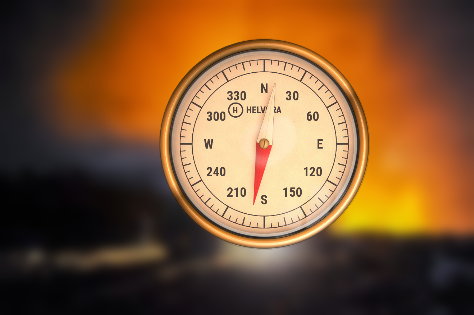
190; °
